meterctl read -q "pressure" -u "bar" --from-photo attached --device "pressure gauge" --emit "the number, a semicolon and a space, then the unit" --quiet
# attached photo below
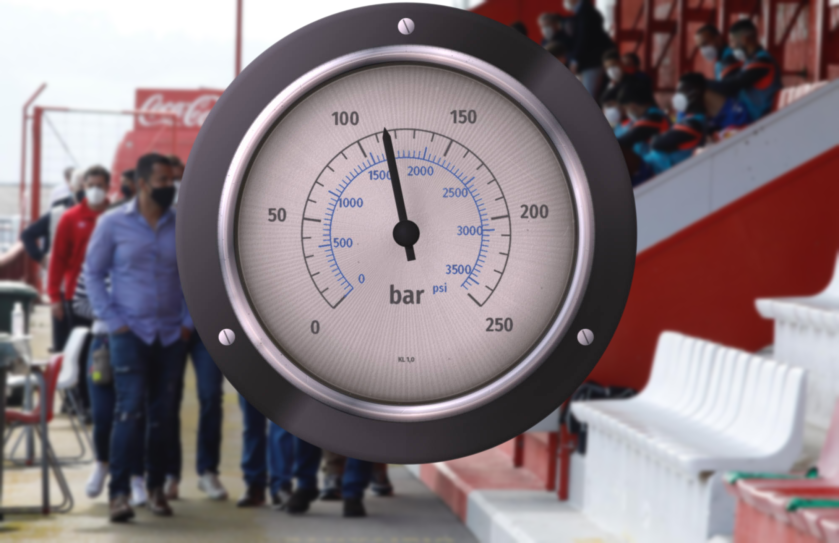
115; bar
